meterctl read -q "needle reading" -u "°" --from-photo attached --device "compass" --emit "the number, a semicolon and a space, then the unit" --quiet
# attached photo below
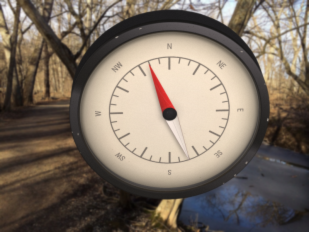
340; °
